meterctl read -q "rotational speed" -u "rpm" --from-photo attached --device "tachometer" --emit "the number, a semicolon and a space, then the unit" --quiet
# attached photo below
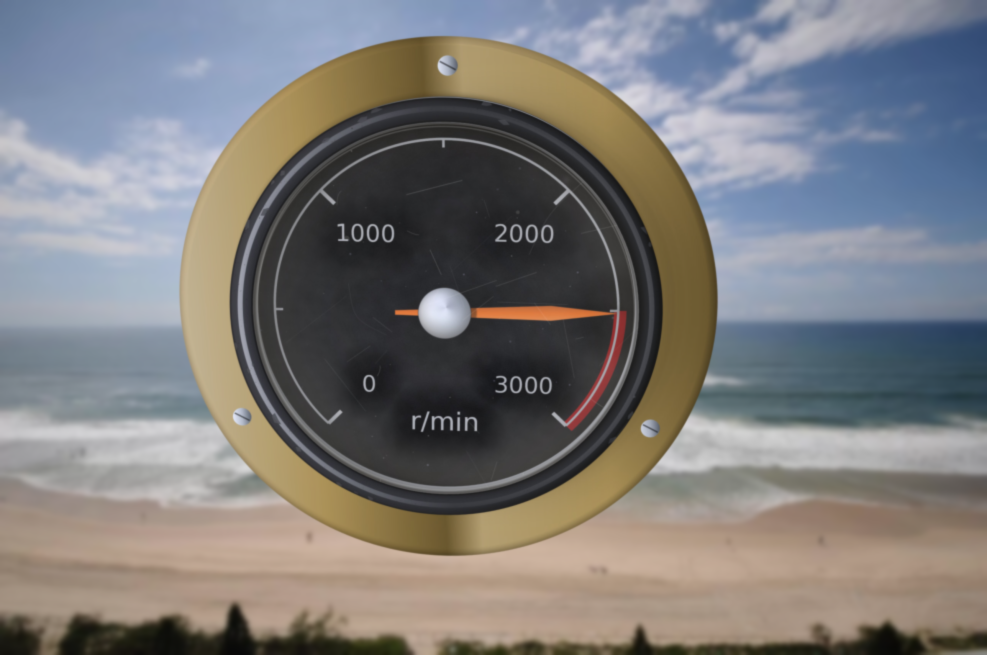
2500; rpm
